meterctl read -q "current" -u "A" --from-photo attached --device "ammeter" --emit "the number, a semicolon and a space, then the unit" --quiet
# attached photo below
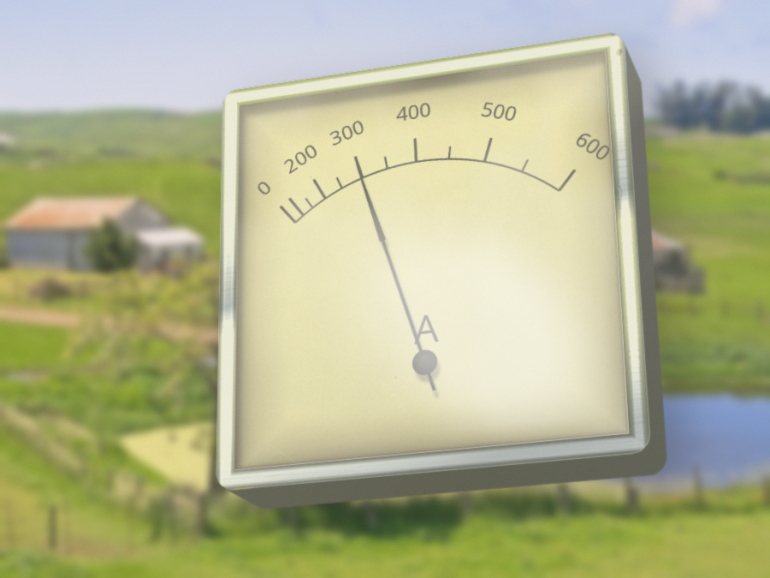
300; A
